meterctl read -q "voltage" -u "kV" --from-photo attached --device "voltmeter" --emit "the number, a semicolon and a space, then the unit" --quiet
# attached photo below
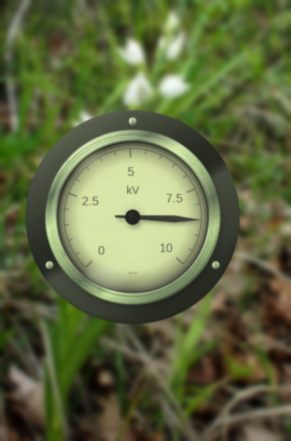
8.5; kV
